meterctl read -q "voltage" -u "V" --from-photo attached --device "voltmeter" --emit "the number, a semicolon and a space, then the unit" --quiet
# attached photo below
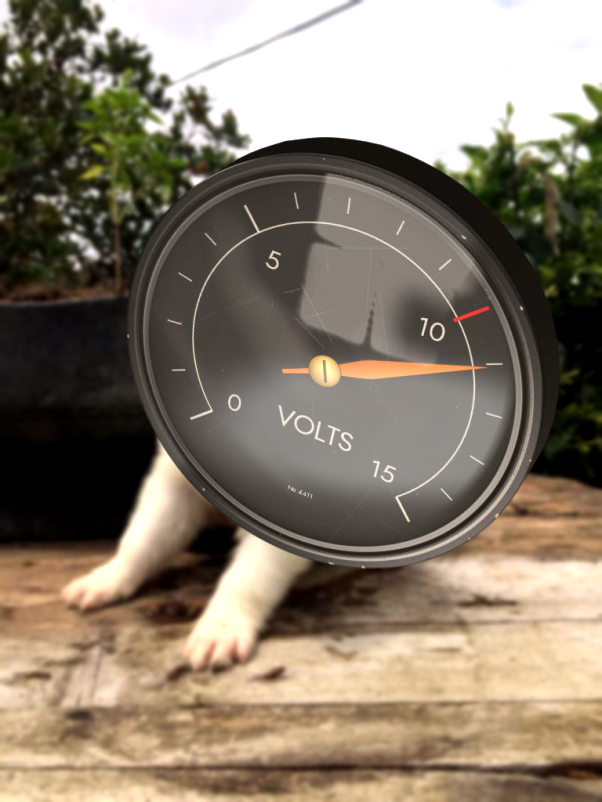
11; V
